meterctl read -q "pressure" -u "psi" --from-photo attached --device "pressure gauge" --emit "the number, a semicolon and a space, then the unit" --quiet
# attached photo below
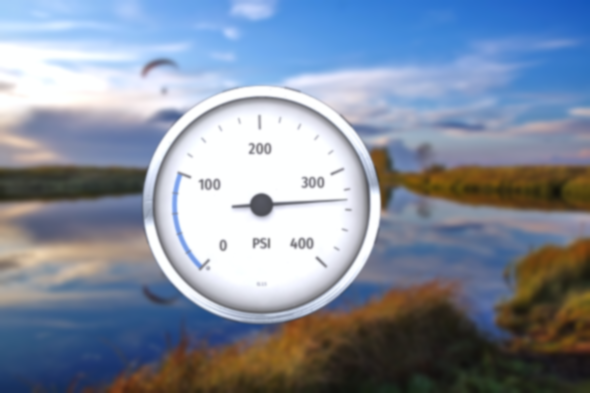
330; psi
